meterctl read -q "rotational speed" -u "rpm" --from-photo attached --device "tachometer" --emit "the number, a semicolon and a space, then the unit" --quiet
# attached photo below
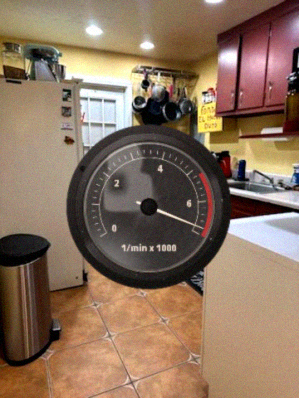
6800; rpm
